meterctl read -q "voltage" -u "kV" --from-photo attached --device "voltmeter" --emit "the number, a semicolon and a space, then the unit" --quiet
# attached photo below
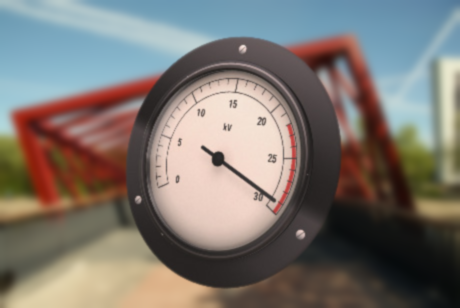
29; kV
